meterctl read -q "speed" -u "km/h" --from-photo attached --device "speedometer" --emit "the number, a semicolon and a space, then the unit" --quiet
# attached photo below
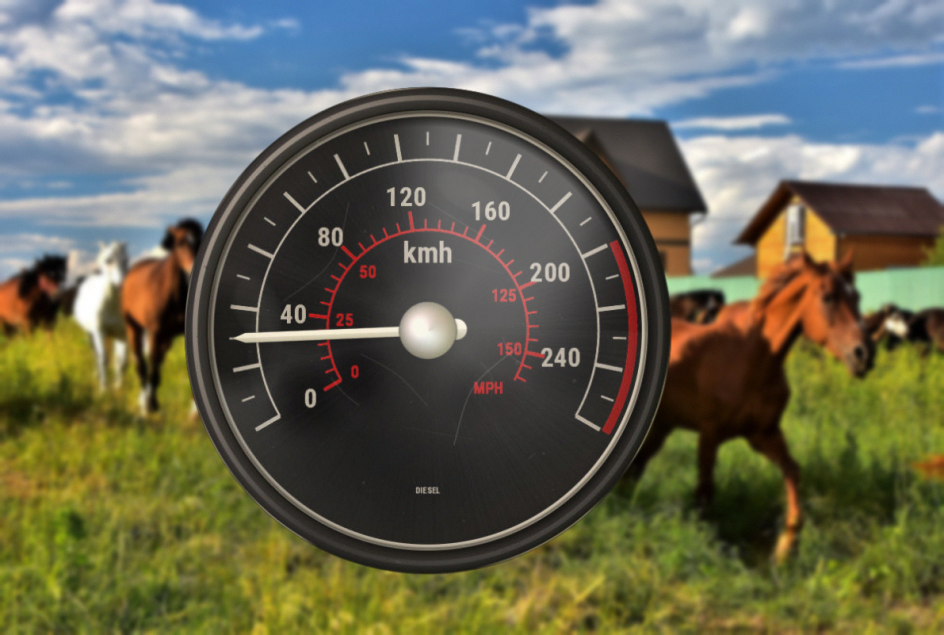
30; km/h
